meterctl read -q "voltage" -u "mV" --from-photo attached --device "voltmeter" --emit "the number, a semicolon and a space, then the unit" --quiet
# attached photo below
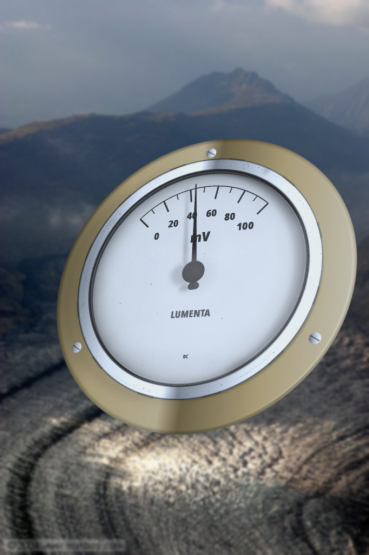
45; mV
